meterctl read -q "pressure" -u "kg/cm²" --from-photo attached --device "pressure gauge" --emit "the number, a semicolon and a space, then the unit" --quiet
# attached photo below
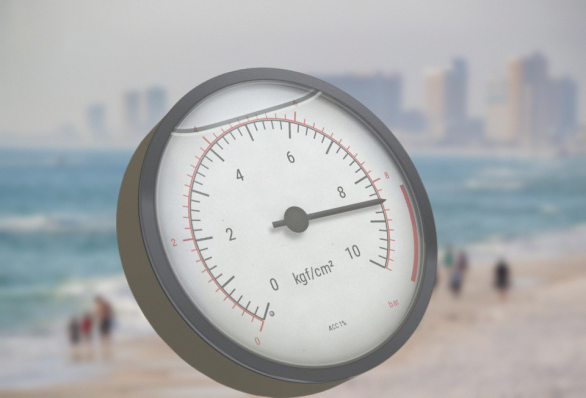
8.6; kg/cm²
